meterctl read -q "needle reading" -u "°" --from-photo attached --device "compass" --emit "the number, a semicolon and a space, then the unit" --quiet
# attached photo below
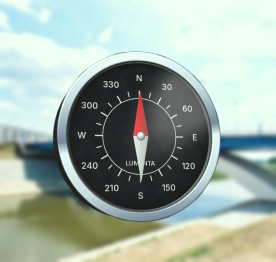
0; °
